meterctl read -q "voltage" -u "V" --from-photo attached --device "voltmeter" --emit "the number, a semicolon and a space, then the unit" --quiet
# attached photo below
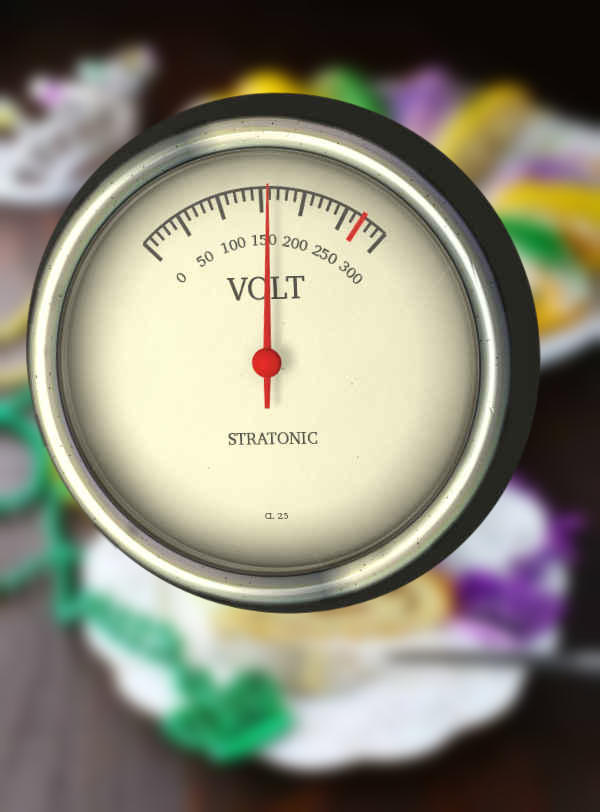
160; V
